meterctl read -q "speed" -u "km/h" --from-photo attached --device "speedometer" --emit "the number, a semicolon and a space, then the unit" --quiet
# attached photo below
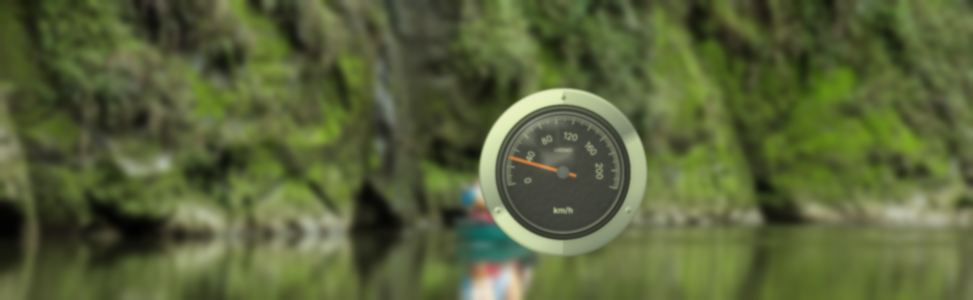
30; km/h
